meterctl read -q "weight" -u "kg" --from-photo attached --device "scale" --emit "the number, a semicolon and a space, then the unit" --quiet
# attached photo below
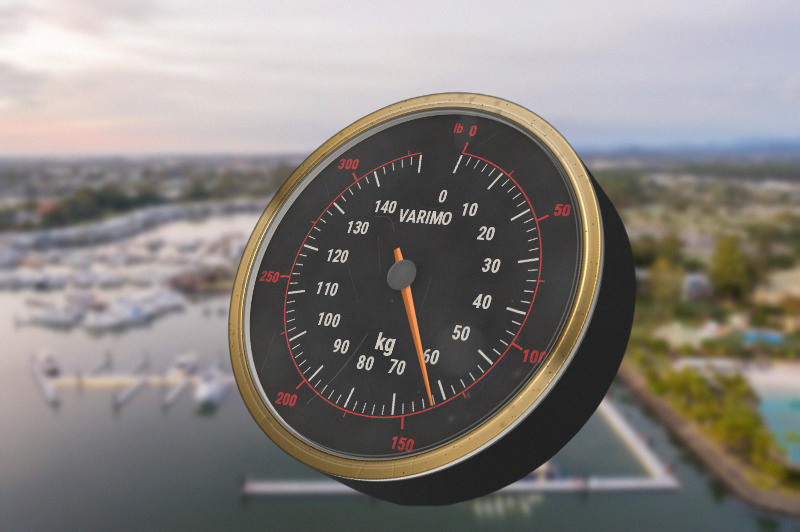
62; kg
